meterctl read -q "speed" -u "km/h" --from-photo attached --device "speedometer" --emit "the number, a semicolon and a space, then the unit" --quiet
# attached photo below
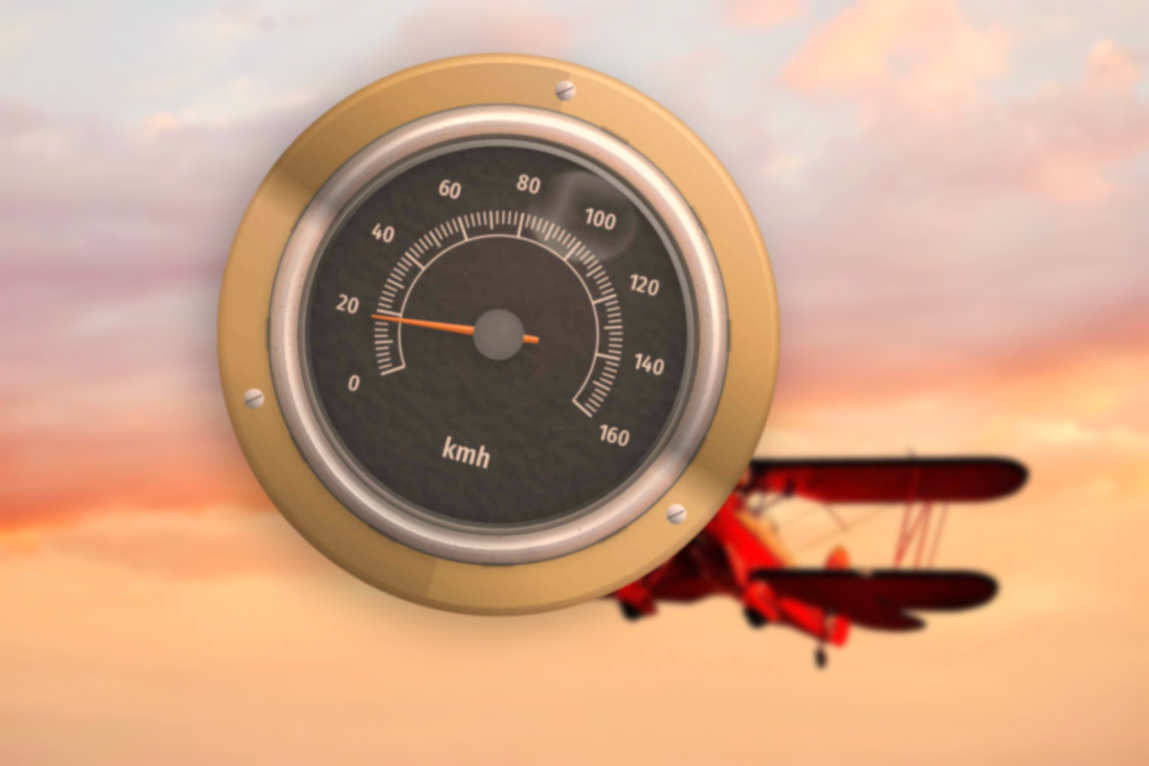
18; km/h
